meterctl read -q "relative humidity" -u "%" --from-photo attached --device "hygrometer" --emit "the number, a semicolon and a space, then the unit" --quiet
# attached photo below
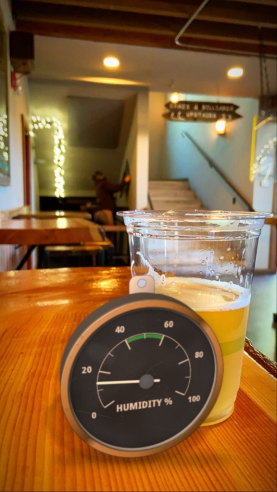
15; %
